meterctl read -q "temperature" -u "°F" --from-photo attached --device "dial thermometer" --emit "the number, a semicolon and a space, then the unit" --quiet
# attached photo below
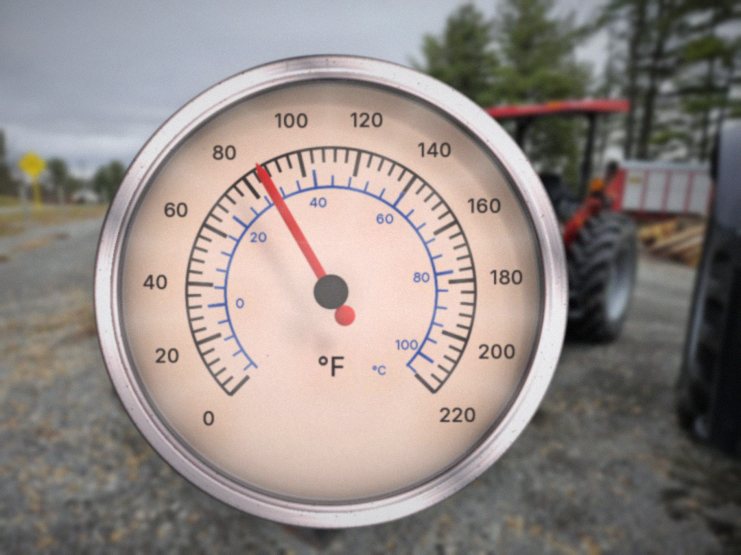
86; °F
